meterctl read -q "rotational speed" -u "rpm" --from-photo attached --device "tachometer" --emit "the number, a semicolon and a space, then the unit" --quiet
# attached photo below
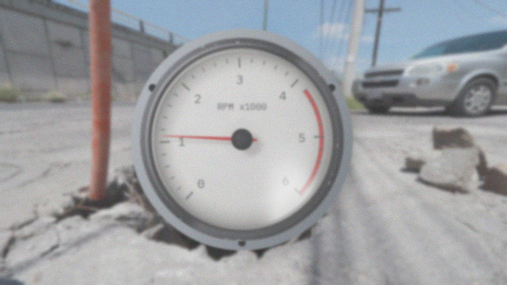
1100; rpm
